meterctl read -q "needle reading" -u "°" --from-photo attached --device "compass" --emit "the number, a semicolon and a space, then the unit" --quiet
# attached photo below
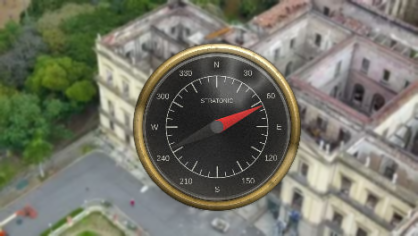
65; °
